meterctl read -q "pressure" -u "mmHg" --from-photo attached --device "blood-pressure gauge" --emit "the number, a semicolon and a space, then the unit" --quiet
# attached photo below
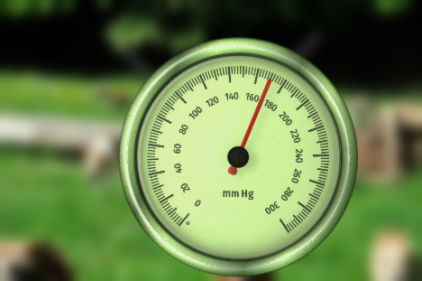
170; mmHg
